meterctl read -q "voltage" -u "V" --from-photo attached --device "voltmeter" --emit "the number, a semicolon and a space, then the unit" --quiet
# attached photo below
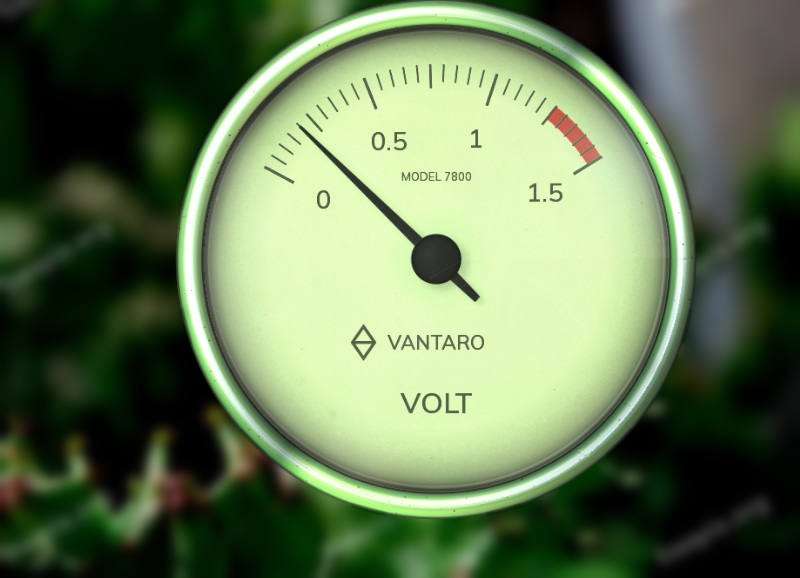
0.2; V
